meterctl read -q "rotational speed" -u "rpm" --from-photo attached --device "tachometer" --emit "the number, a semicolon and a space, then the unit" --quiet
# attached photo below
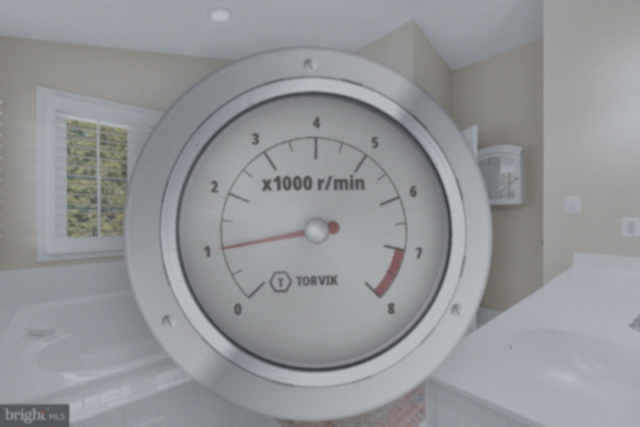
1000; rpm
